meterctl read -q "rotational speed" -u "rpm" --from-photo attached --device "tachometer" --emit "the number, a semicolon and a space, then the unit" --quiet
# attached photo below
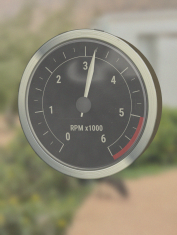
3250; rpm
